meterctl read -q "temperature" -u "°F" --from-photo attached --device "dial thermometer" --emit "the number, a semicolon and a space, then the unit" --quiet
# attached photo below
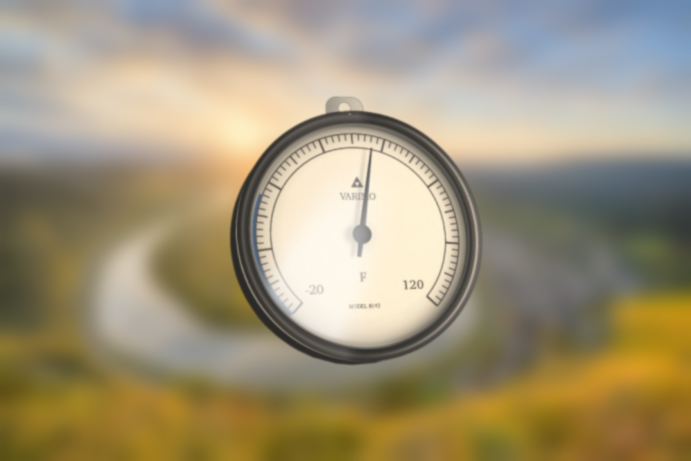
56; °F
